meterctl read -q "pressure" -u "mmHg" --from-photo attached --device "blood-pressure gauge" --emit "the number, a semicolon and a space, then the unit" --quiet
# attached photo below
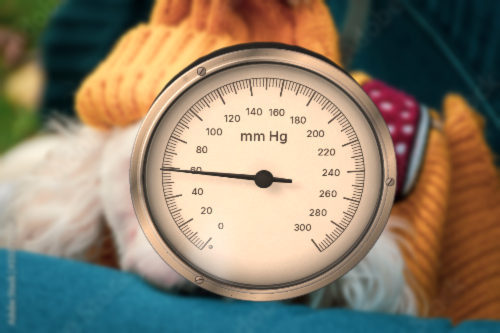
60; mmHg
